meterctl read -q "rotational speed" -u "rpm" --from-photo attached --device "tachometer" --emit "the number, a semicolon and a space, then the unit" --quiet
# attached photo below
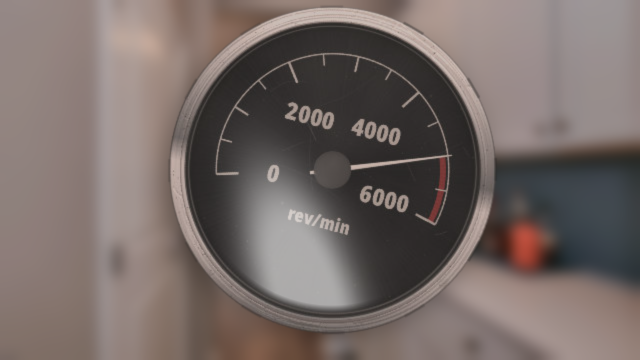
5000; rpm
